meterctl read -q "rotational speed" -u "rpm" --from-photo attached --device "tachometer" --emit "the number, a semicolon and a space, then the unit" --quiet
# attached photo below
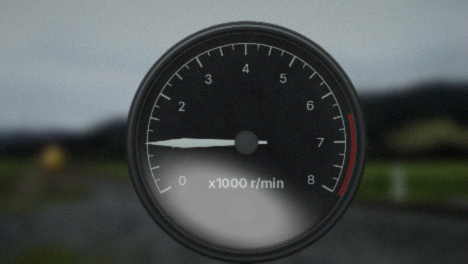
1000; rpm
